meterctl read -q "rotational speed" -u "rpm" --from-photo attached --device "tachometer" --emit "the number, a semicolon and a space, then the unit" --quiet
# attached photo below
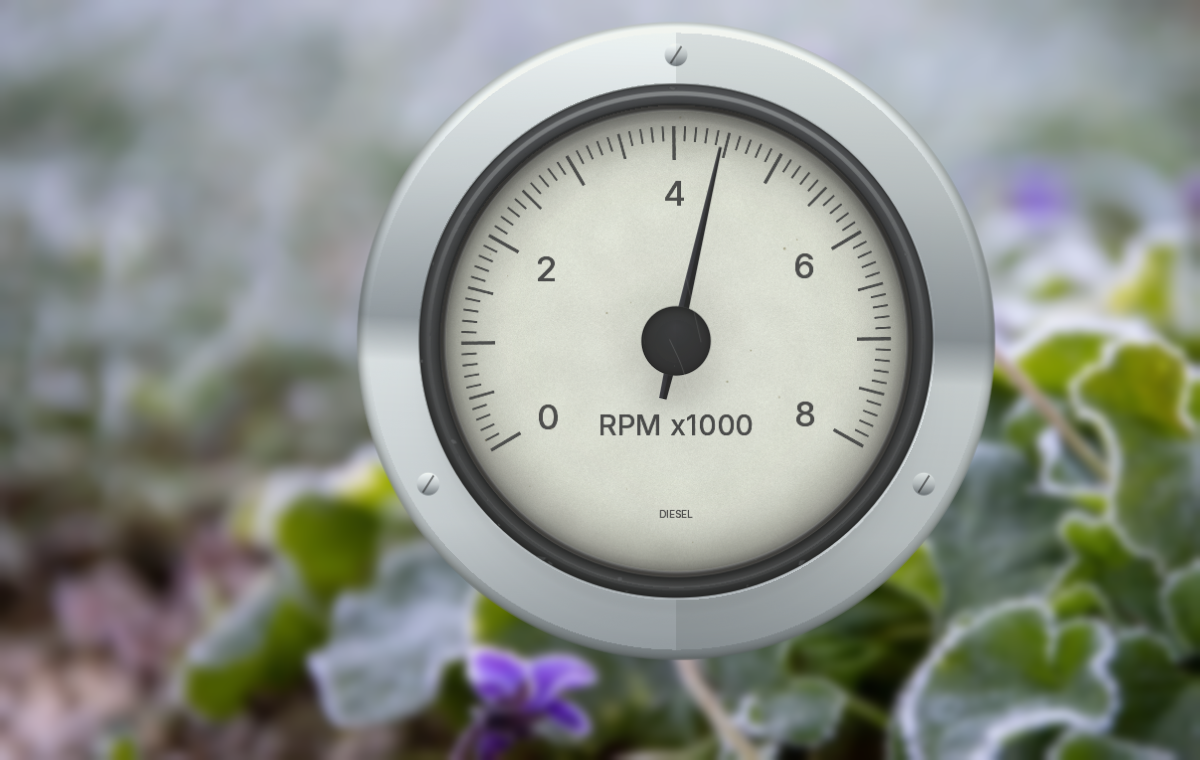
4450; rpm
